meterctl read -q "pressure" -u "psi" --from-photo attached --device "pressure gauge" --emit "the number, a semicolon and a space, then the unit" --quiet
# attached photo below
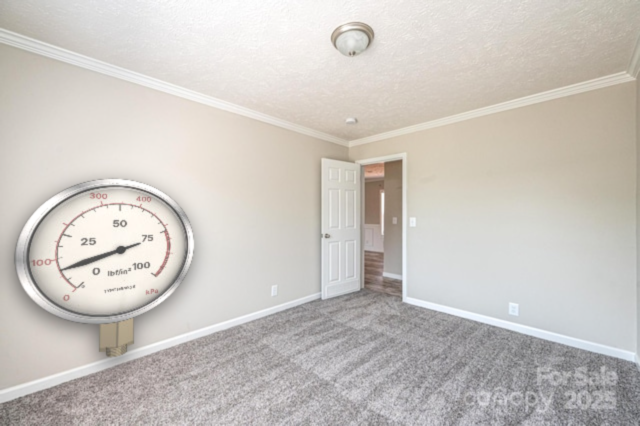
10; psi
